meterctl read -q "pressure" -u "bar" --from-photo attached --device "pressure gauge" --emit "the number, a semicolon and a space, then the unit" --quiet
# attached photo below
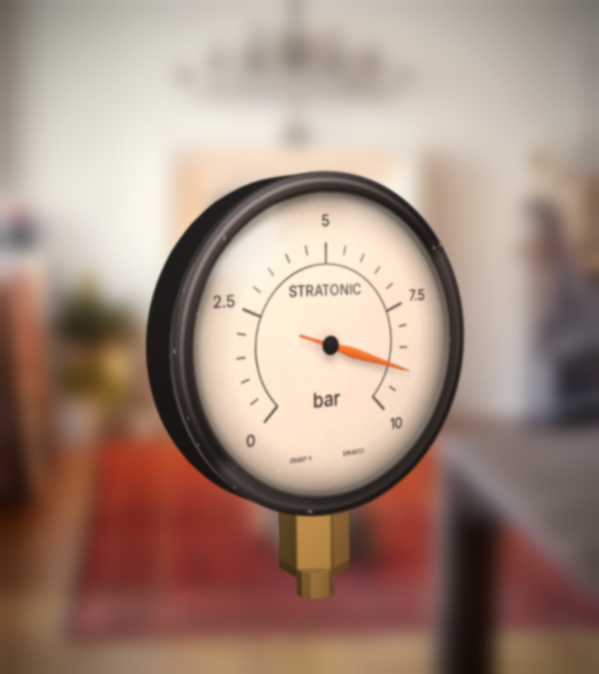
9; bar
